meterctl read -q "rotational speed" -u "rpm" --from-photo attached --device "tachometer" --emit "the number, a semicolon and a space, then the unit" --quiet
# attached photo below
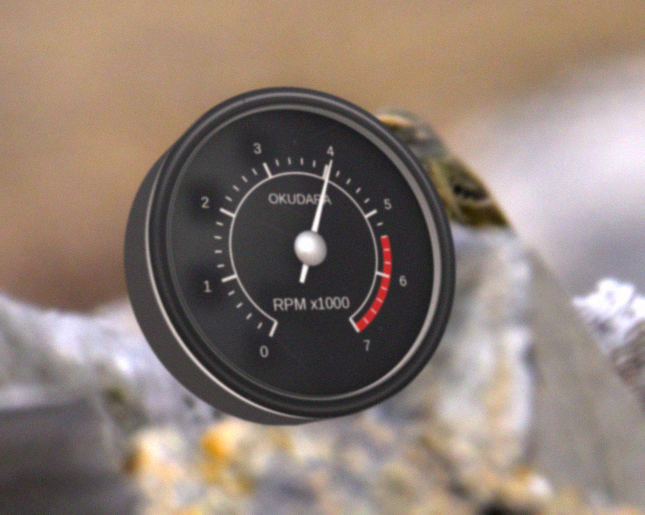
4000; rpm
